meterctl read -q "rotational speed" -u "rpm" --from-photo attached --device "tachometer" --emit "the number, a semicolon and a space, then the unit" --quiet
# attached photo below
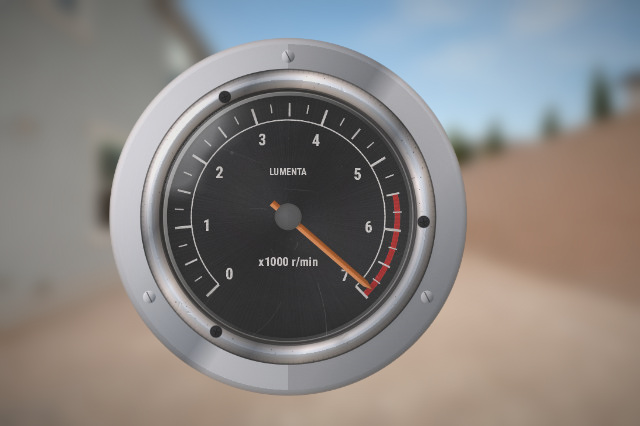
6875; rpm
